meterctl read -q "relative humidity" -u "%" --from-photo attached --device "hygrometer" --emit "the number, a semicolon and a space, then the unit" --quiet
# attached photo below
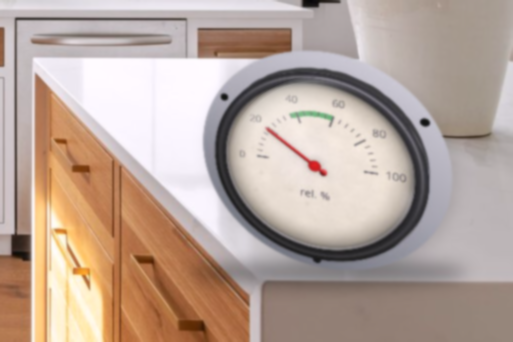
20; %
